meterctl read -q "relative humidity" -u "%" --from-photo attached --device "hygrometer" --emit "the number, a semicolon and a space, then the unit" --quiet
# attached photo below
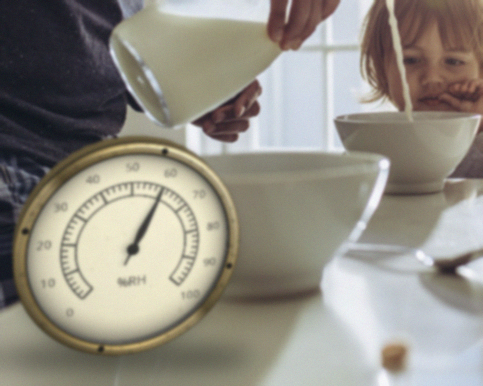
60; %
